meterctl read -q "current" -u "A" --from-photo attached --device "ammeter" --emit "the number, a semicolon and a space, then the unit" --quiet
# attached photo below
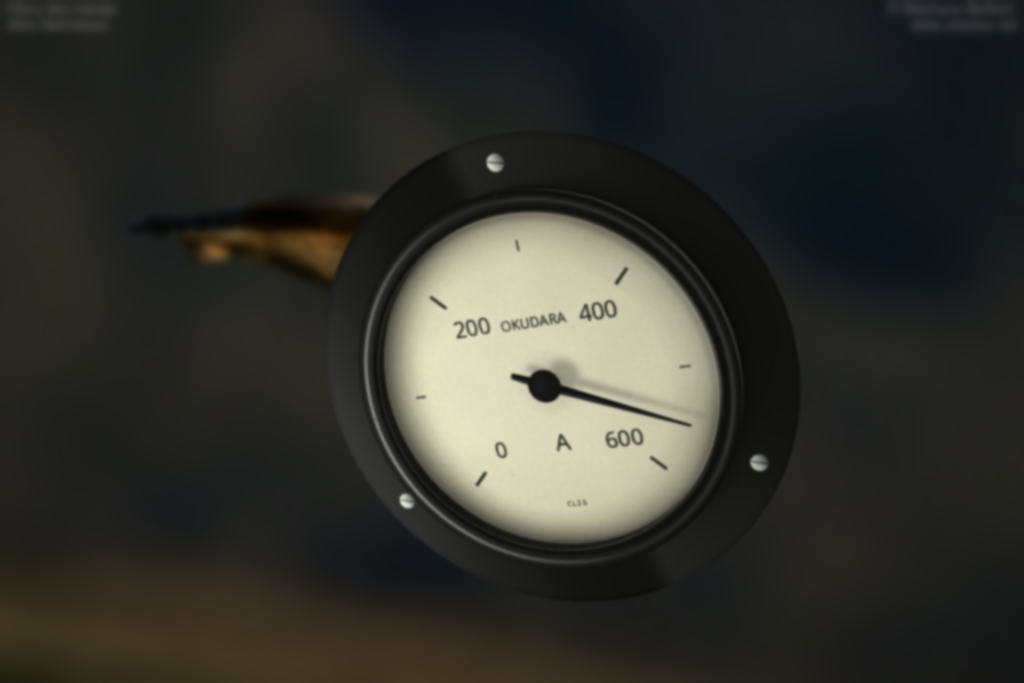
550; A
